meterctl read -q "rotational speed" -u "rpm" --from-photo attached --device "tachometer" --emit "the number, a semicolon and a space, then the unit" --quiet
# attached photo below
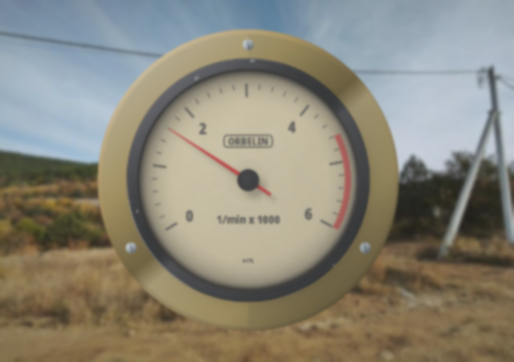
1600; rpm
